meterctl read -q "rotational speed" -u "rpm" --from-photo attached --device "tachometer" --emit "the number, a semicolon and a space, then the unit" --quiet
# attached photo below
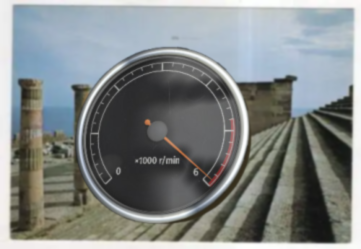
5900; rpm
